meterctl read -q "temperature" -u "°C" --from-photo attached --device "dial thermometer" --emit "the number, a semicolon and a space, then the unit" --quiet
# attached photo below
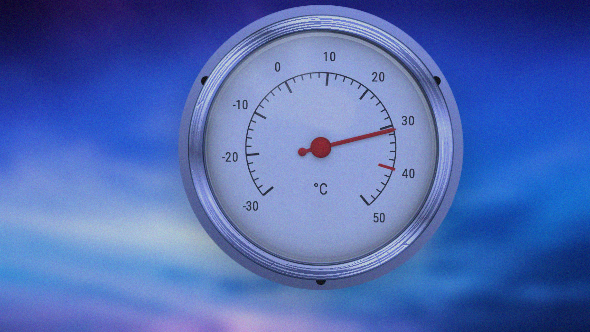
31; °C
